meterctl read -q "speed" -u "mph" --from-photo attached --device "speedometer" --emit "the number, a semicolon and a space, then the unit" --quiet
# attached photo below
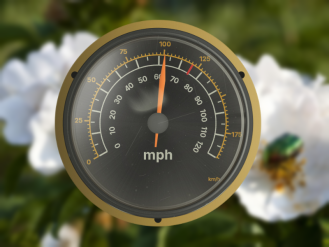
62.5; mph
